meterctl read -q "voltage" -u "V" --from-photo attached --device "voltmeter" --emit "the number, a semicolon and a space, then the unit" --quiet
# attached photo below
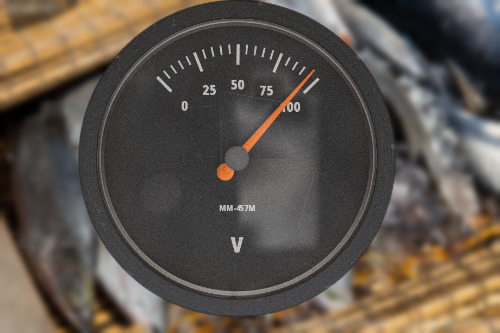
95; V
